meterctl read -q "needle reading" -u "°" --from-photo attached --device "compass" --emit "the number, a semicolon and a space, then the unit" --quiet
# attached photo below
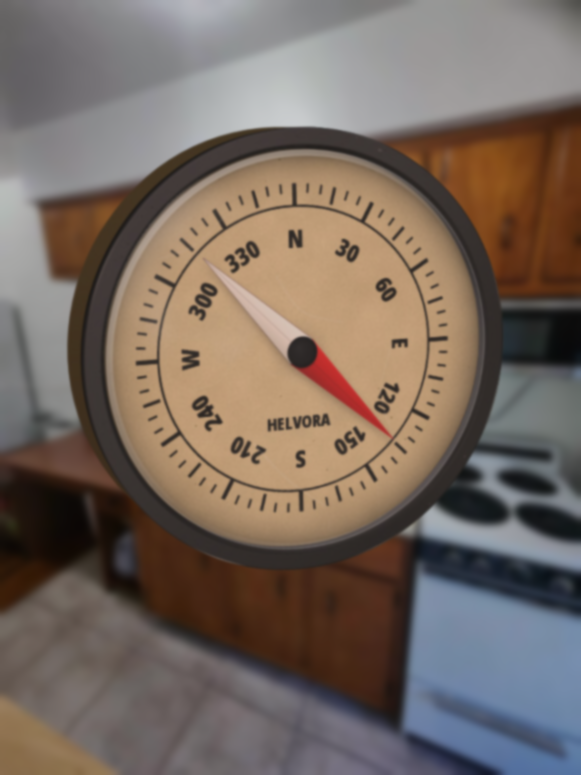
135; °
